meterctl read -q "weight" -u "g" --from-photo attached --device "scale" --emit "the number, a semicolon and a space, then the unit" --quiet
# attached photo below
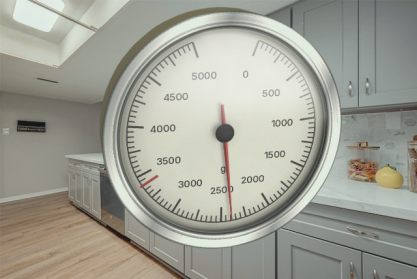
2400; g
